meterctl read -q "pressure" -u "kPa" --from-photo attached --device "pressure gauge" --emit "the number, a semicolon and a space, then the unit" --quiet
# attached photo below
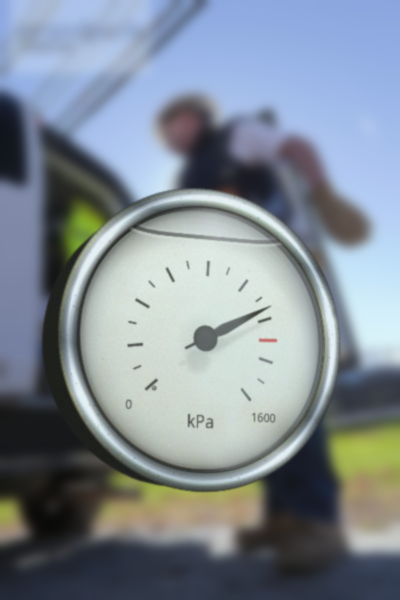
1150; kPa
